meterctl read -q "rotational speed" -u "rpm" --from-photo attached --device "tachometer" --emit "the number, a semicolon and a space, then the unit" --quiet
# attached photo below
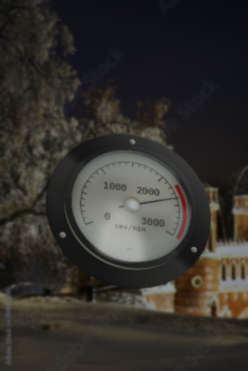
2400; rpm
